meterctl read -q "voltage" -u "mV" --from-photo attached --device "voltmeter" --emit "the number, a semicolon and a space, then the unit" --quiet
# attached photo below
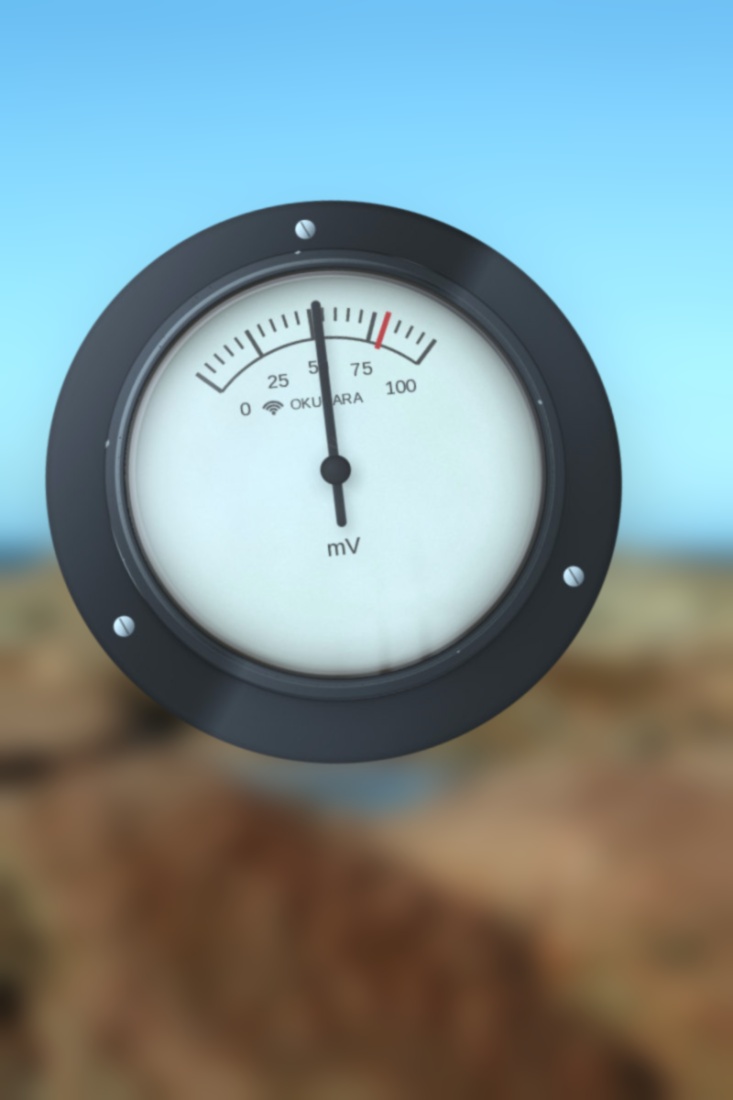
52.5; mV
